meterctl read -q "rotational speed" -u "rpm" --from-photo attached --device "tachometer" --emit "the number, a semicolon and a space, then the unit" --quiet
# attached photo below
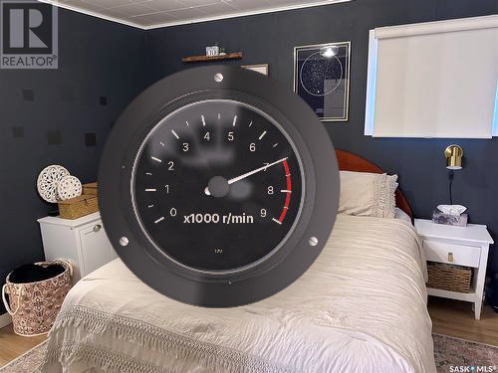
7000; rpm
